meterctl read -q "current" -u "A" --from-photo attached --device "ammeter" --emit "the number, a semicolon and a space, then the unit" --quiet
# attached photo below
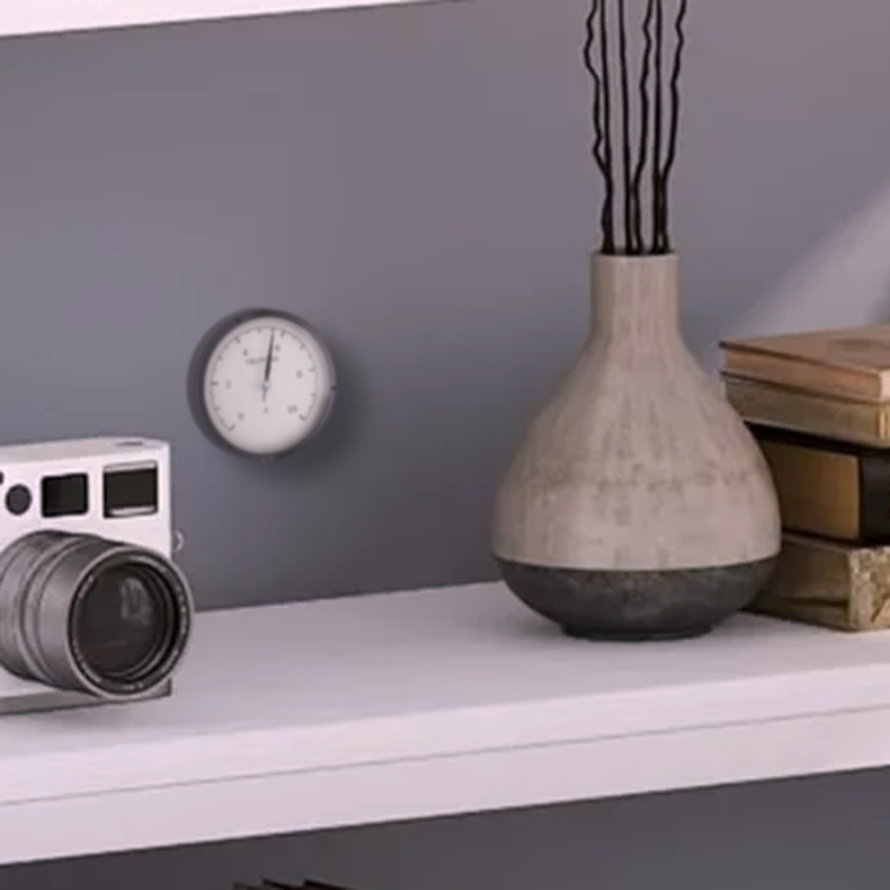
5.5; A
